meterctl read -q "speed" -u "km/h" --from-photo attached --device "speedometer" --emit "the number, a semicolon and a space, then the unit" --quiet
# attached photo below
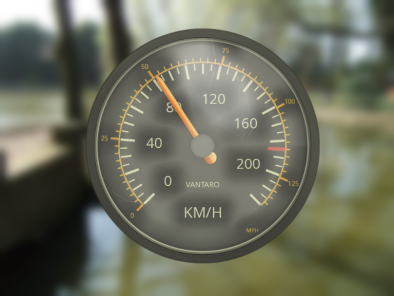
82.5; km/h
